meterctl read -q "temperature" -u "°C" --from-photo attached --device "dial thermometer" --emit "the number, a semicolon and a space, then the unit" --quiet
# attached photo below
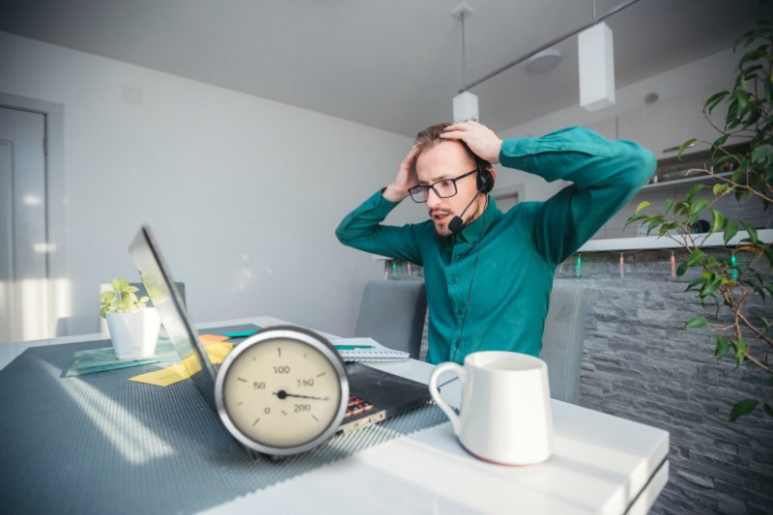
175; °C
